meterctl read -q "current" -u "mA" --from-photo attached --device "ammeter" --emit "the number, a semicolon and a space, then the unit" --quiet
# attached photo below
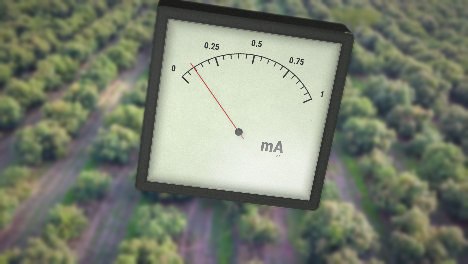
0.1; mA
